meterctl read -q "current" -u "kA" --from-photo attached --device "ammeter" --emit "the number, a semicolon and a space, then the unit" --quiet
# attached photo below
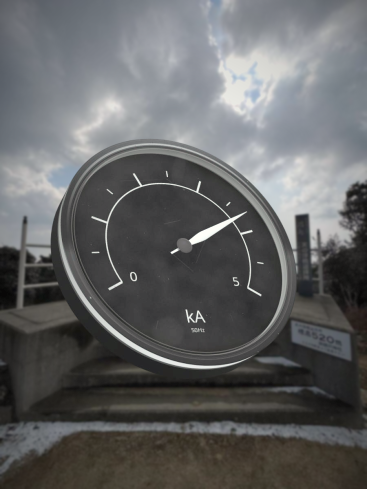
3.75; kA
